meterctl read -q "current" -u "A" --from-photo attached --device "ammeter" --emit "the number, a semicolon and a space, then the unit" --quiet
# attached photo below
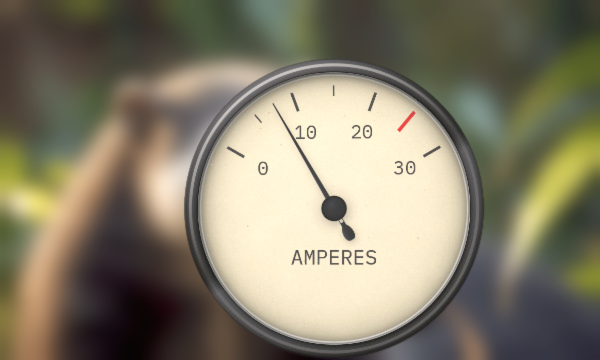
7.5; A
